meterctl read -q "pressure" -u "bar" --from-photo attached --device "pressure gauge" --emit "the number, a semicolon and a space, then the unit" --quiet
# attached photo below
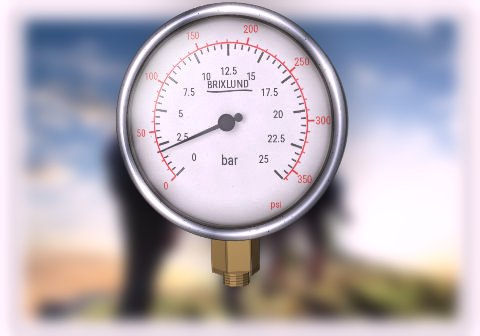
2; bar
